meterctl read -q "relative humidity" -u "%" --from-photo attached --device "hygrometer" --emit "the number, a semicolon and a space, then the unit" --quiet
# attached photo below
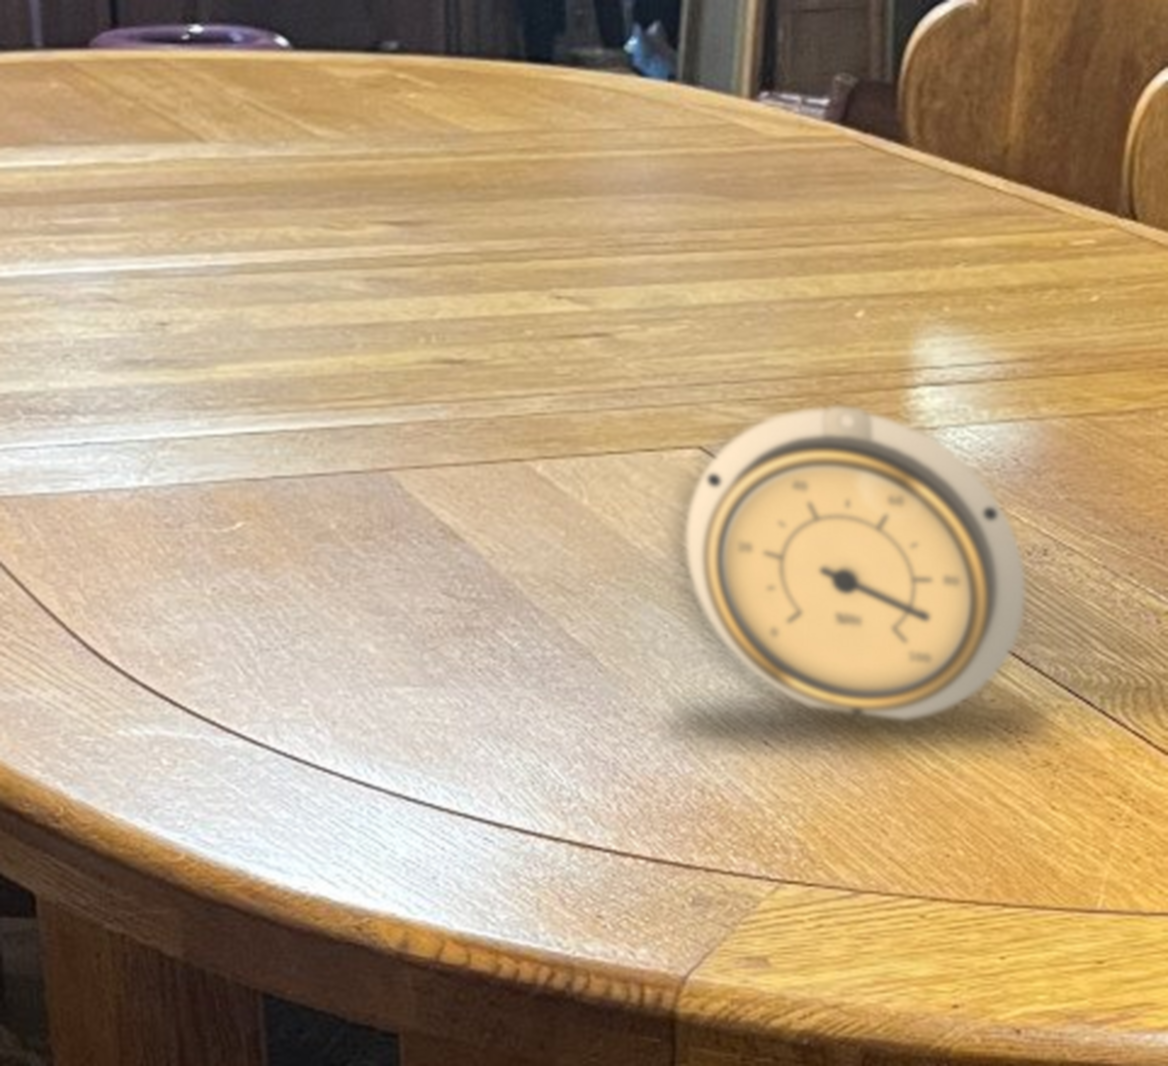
90; %
